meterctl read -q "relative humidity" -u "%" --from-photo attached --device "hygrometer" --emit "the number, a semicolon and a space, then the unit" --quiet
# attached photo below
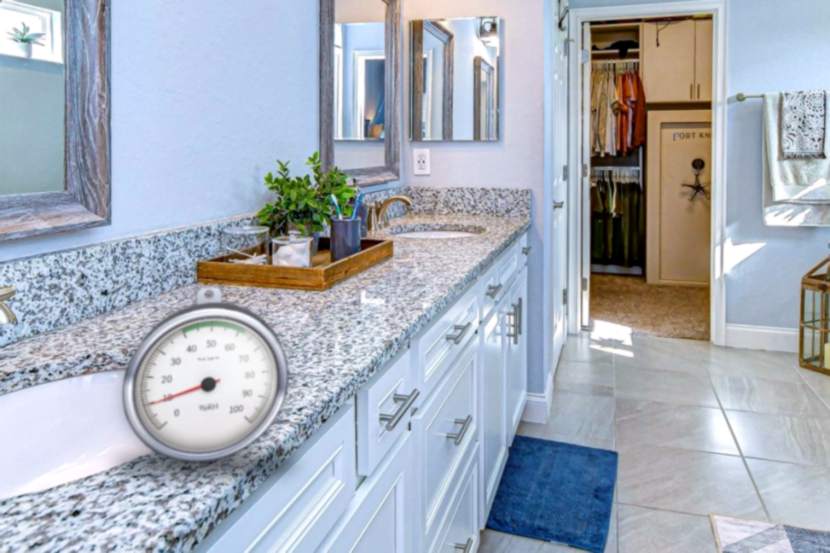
10; %
